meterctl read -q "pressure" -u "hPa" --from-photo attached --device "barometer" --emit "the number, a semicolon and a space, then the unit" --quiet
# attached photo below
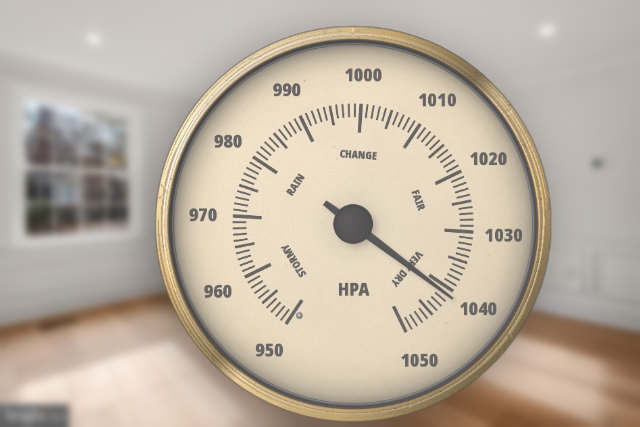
1041; hPa
